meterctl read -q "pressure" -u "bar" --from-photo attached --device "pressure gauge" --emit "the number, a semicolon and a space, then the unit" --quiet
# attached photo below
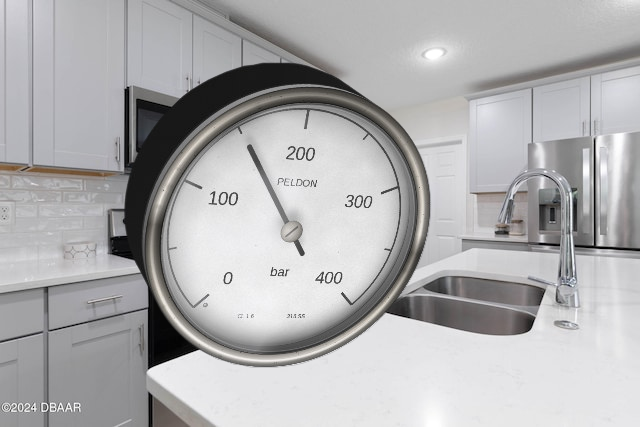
150; bar
